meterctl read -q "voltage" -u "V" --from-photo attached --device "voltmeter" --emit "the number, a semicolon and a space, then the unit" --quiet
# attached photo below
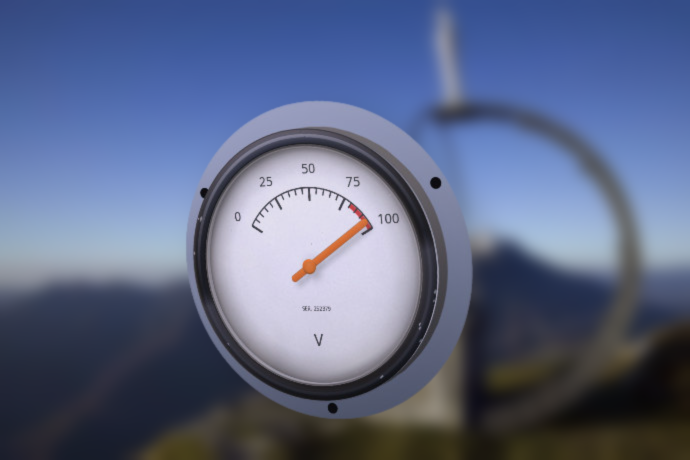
95; V
